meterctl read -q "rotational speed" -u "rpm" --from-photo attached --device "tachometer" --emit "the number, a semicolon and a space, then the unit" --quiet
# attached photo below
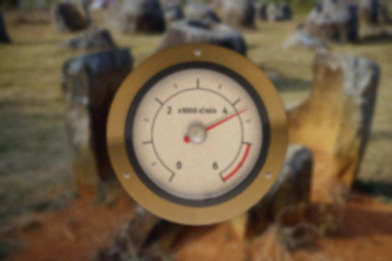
4250; rpm
